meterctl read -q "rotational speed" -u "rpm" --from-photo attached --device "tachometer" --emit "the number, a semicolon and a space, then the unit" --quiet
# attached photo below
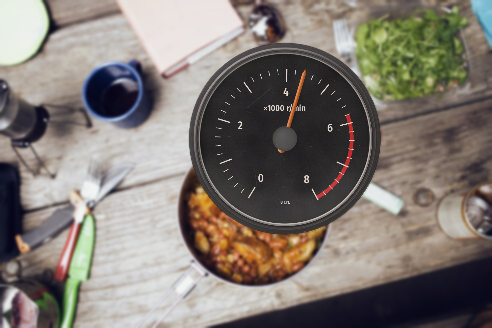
4400; rpm
